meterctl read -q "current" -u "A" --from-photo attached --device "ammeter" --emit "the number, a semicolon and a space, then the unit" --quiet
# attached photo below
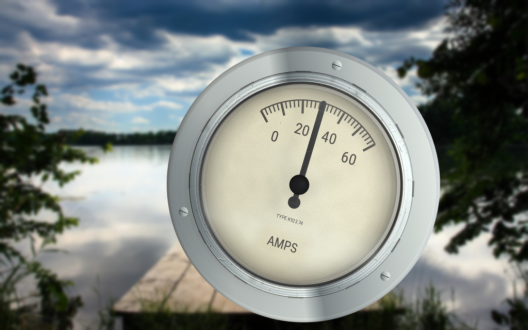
30; A
